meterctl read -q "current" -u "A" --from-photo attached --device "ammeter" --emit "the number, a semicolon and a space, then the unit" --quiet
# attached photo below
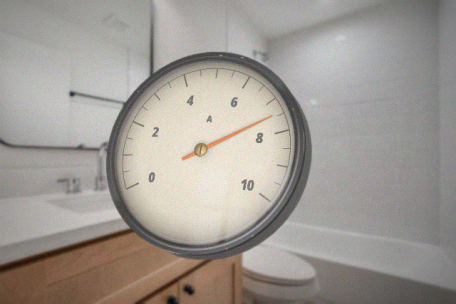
7.5; A
